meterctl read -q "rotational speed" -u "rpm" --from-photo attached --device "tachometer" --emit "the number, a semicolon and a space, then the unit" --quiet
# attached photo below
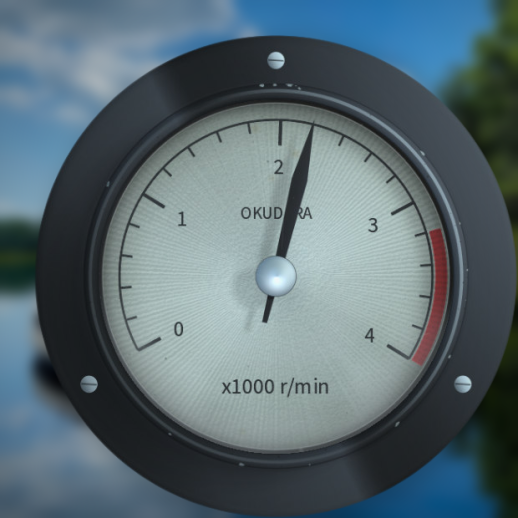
2200; rpm
